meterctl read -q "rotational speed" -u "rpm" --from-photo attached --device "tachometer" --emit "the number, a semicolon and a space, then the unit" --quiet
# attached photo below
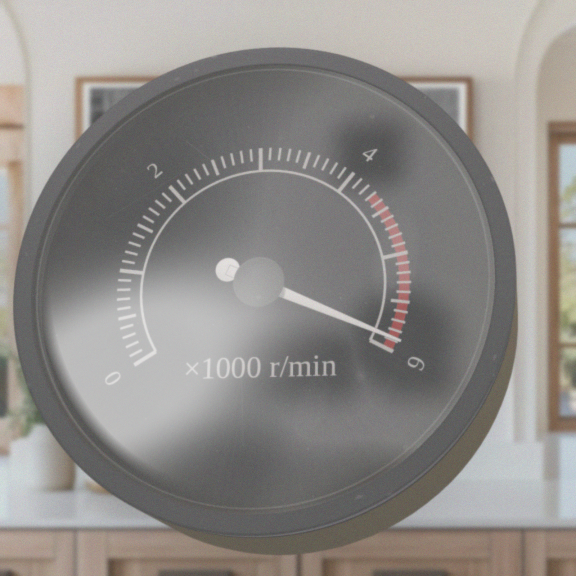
5900; rpm
